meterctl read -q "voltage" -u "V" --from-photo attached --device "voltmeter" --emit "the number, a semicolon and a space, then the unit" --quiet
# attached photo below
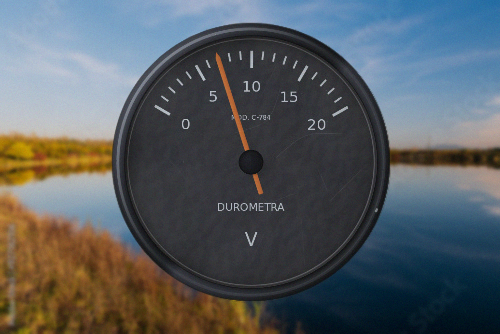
7; V
